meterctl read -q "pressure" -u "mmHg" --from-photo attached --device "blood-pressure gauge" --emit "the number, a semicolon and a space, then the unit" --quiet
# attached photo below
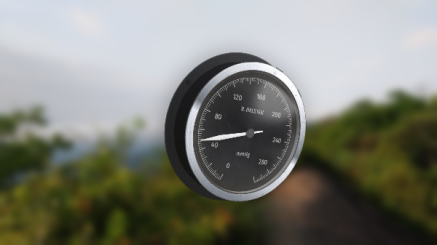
50; mmHg
